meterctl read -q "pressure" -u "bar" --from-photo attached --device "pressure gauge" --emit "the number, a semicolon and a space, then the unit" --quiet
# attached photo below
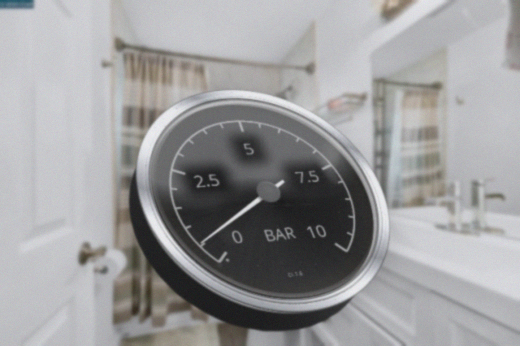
0.5; bar
